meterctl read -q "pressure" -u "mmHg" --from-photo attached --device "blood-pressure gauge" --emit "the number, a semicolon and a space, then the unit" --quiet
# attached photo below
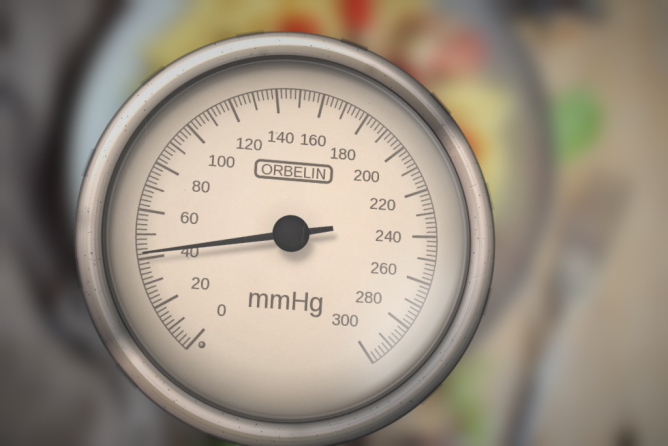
42; mmHg
